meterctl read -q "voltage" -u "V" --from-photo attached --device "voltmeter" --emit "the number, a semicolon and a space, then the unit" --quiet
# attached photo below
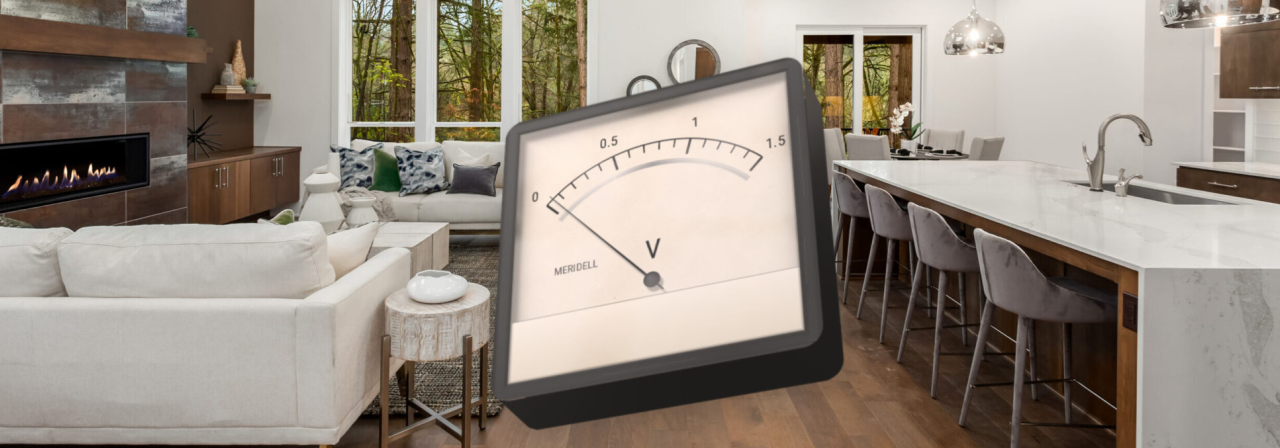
0.05; V
